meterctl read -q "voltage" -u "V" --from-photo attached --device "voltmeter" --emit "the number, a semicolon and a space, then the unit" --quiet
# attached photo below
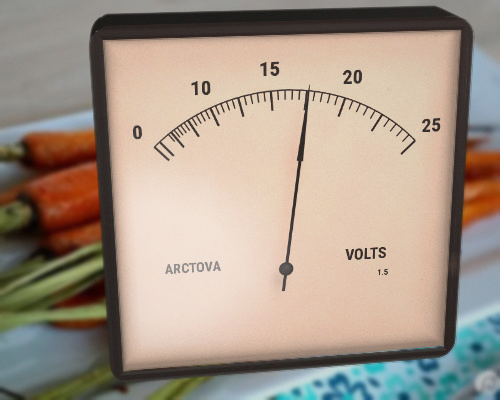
17.5; V
